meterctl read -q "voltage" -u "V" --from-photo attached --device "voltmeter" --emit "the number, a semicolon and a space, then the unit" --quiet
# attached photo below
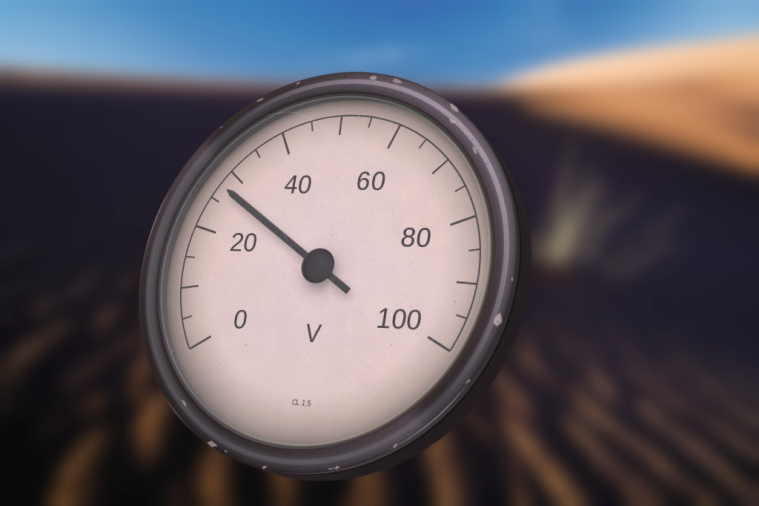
27.5; V
